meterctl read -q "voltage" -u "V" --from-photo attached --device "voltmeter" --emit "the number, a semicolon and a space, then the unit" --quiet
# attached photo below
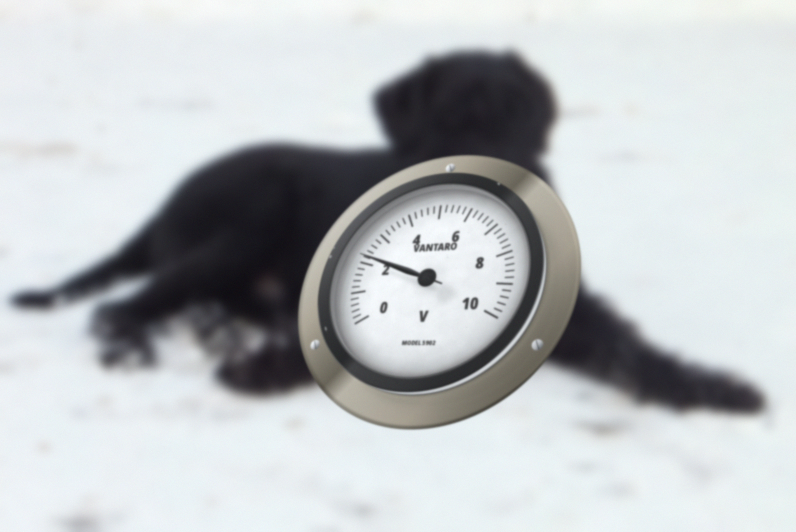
2.2; V
